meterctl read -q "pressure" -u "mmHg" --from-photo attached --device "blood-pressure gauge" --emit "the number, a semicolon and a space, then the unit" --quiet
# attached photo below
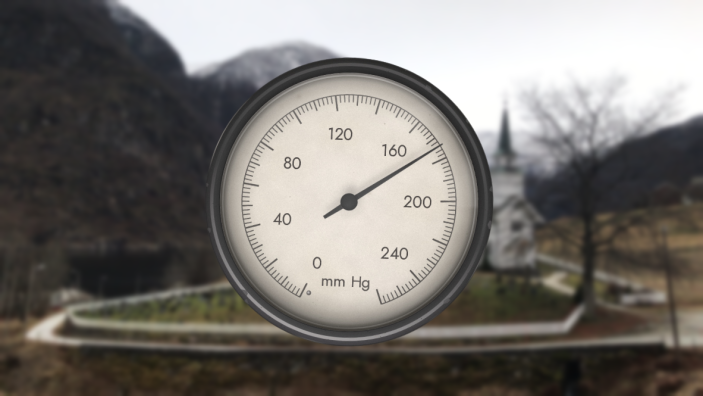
174; mmHg
